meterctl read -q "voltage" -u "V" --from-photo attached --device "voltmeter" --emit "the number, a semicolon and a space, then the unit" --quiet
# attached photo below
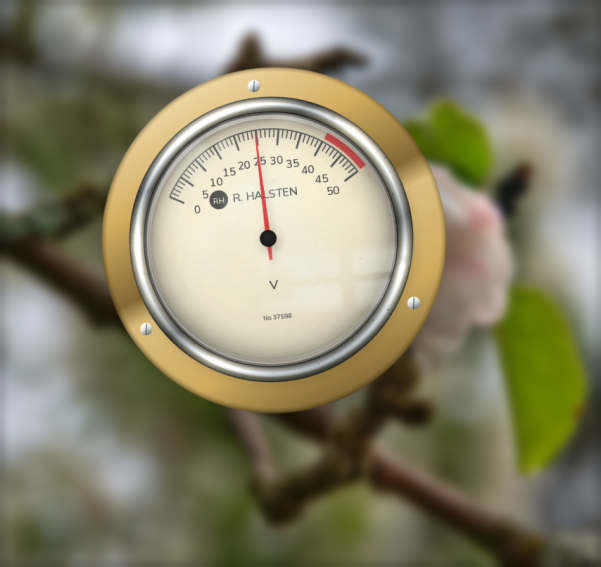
25; V
